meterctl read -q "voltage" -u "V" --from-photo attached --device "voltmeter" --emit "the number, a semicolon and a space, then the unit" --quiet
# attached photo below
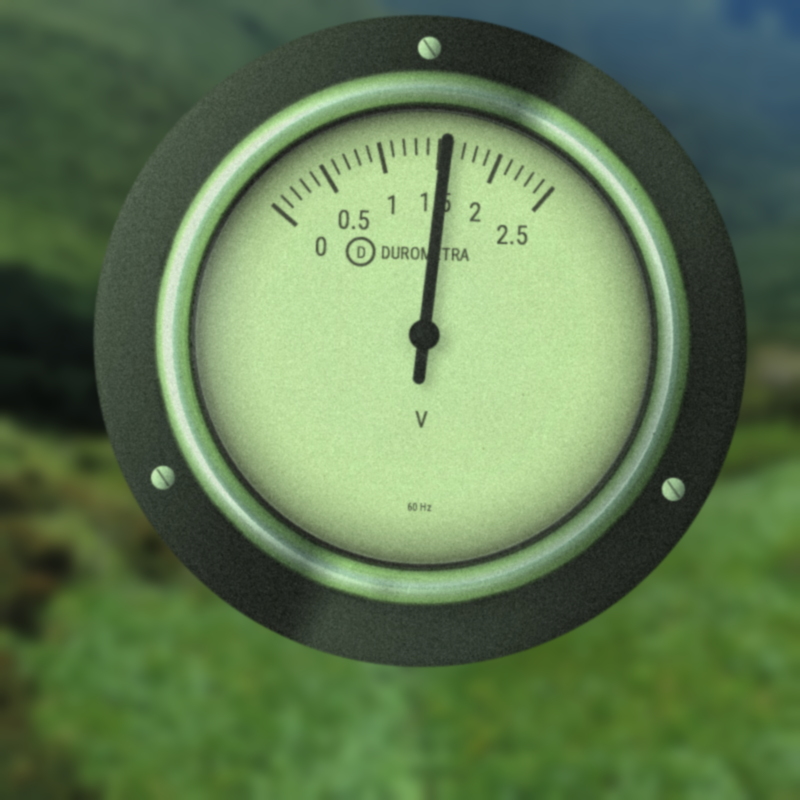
1.55; V
